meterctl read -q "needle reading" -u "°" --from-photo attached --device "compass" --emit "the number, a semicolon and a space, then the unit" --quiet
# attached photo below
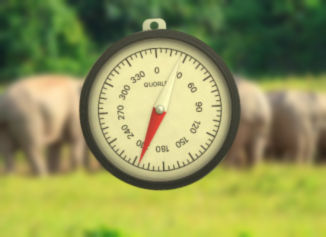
205; °
